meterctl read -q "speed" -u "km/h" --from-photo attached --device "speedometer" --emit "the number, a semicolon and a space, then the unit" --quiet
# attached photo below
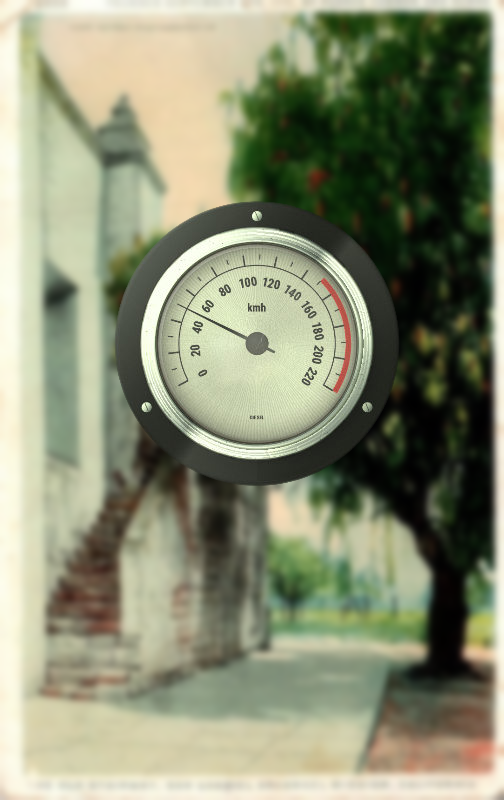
50; km/h
